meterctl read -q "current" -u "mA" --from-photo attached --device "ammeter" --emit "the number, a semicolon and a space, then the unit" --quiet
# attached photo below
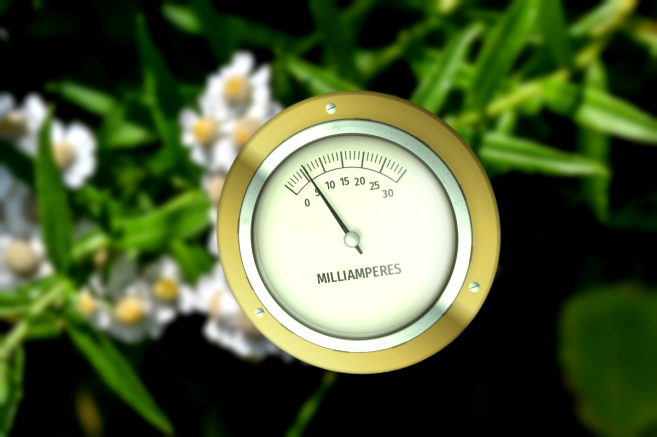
6; mA
